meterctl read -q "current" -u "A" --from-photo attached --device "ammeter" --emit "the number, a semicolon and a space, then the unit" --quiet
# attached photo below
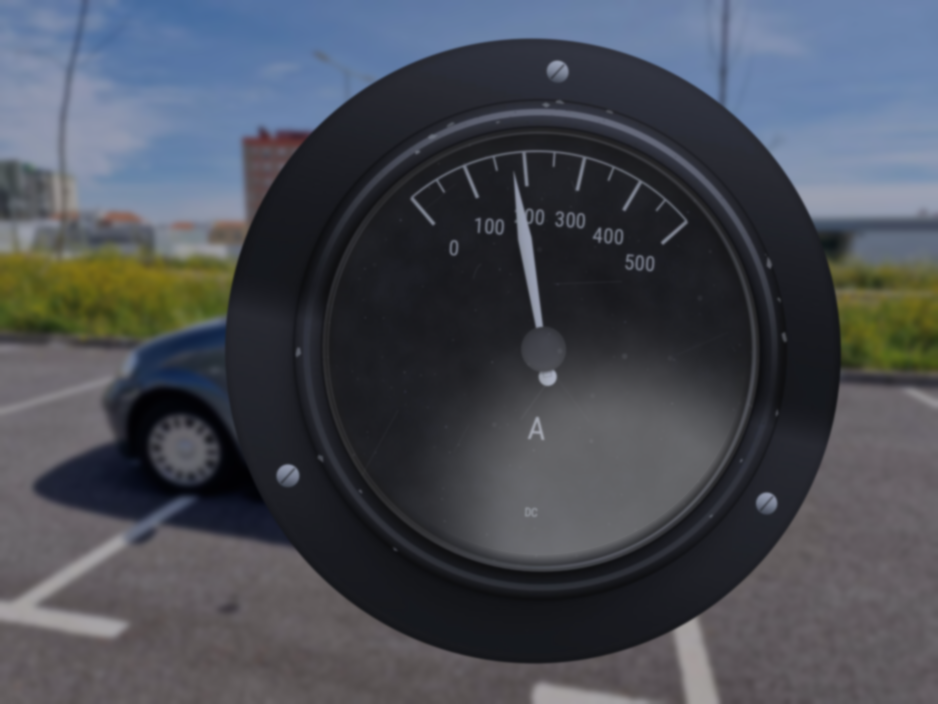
175; A
